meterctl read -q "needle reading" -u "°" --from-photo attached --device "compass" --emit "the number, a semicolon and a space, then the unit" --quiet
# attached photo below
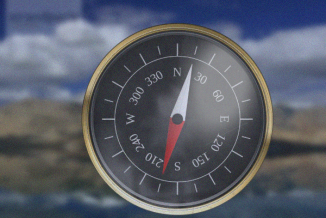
195; °
